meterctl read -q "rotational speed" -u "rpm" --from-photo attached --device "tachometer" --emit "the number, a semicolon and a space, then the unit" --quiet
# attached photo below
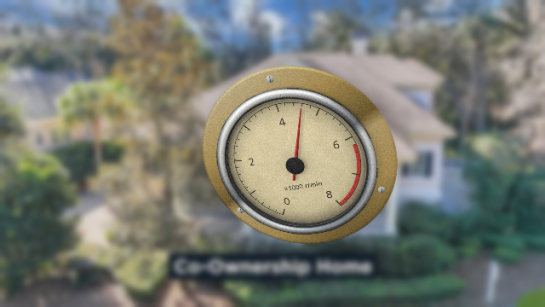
4600; rpm
